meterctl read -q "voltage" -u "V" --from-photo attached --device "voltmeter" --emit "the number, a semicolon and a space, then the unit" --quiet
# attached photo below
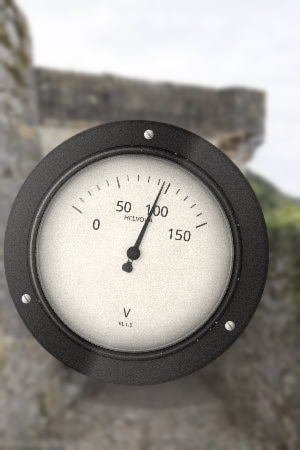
95; V
